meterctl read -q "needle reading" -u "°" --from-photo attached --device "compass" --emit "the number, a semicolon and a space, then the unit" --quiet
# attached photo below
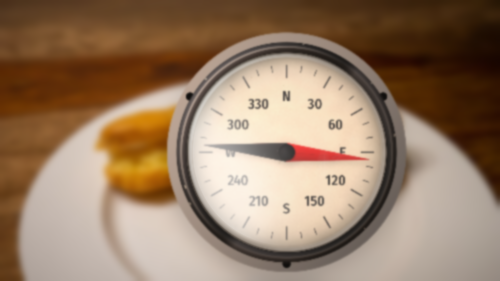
95; °
